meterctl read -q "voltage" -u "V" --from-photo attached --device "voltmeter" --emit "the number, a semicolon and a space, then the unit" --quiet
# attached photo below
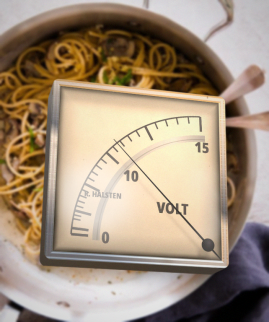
10.75; V
